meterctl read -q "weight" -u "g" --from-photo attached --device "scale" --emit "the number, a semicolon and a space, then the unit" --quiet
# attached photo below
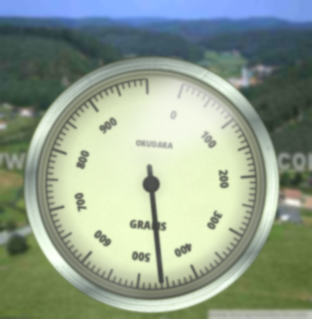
460; g
